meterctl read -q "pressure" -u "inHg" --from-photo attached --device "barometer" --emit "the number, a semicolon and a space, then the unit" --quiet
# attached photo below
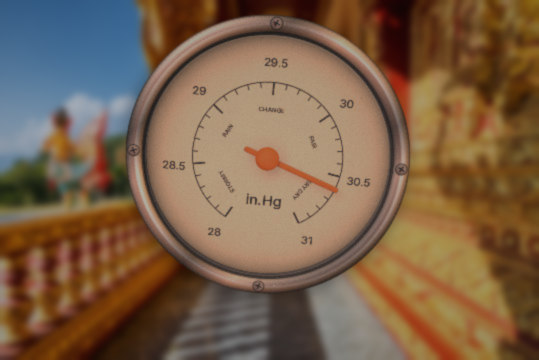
30.6; inHg
